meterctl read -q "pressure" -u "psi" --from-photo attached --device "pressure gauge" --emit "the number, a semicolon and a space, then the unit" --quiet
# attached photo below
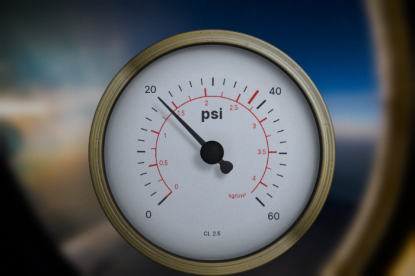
20; psi
